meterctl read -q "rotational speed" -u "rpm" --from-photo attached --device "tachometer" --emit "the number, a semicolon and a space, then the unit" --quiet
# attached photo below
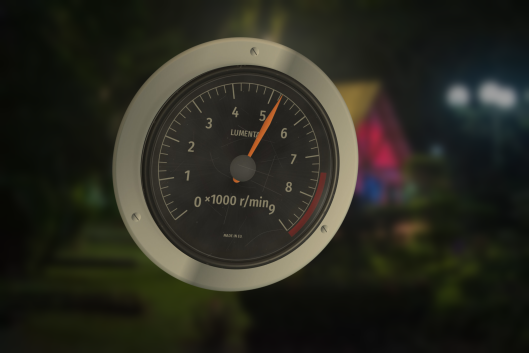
5200; rpm
